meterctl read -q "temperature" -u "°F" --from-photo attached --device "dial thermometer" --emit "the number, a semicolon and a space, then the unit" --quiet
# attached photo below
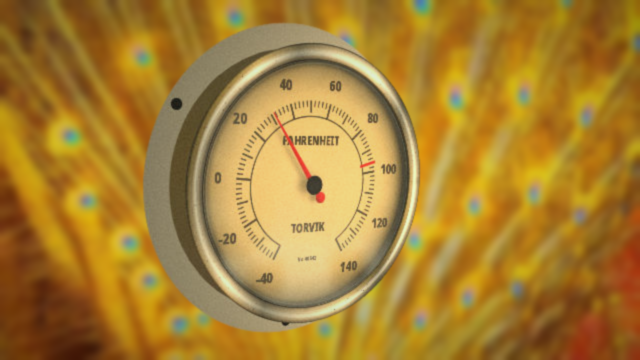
30; °F
